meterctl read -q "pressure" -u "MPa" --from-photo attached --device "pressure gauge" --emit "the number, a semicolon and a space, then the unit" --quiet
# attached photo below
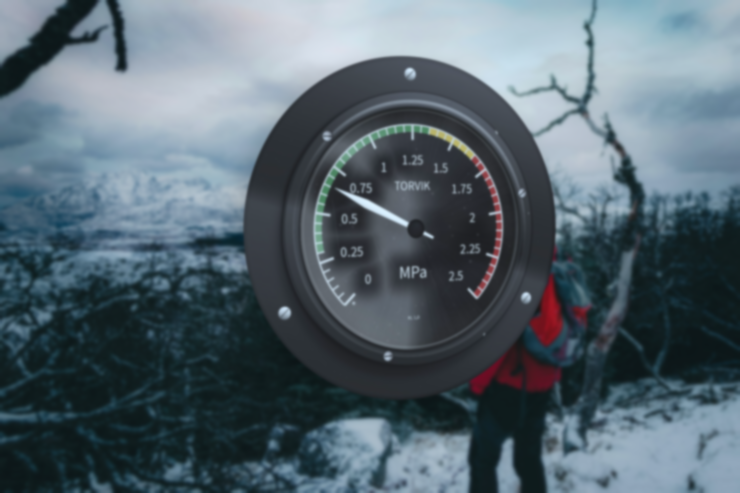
0.65; MPa
